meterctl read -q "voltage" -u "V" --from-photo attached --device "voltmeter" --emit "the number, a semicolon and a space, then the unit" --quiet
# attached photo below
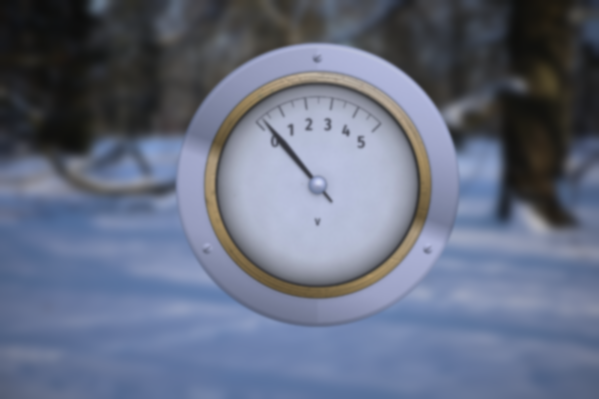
0.25; V
